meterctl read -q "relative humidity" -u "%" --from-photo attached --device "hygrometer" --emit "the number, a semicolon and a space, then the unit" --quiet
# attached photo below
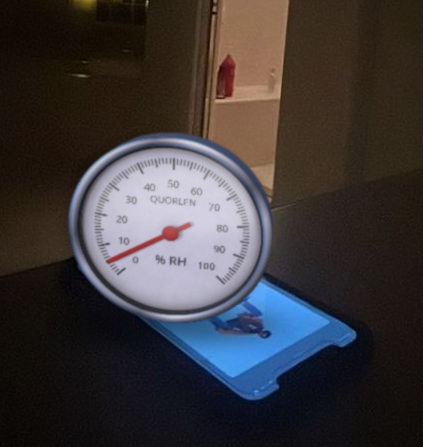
5; %
